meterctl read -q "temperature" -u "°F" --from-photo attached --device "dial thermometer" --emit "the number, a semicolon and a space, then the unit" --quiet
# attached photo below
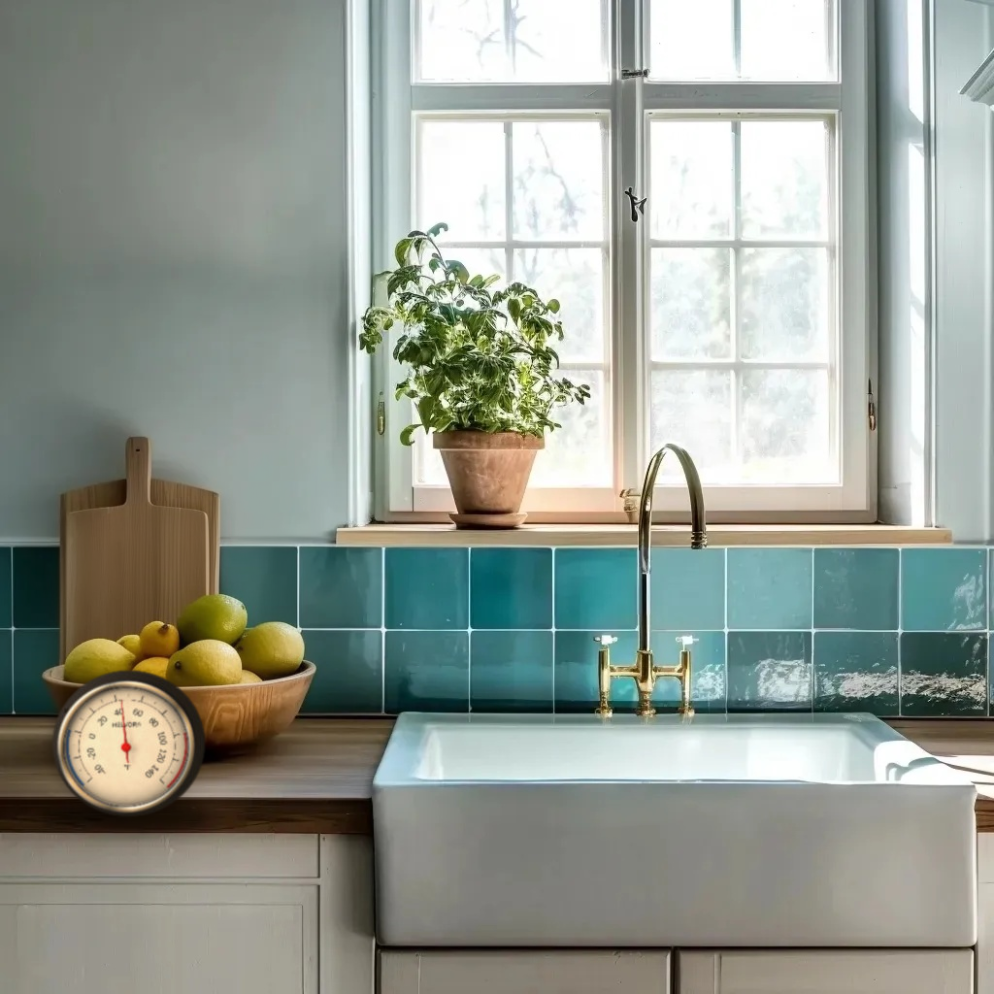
45; °F
